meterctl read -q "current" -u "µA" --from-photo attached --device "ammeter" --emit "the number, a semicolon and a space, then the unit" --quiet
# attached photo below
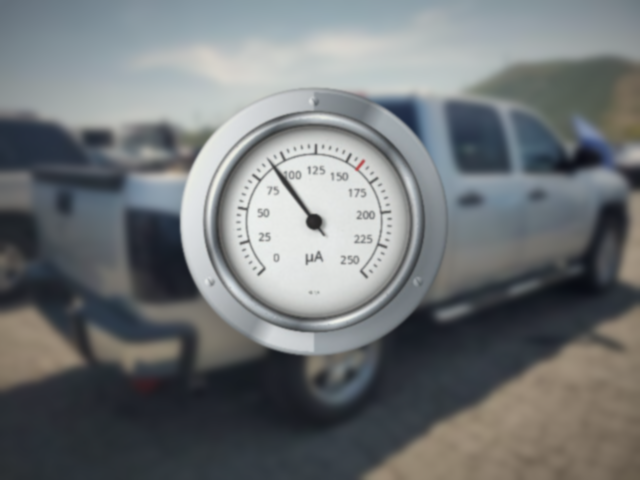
90; µA
